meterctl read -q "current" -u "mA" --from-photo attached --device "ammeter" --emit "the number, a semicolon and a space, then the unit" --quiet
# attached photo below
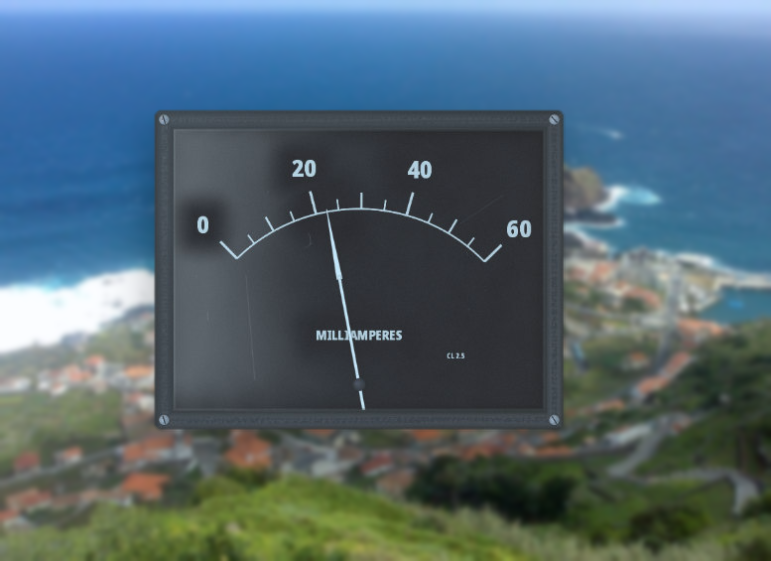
22.5; mA
